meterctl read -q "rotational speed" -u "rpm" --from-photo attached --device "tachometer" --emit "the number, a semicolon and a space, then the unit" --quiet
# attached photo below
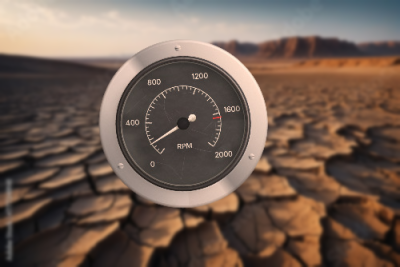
150; rpm
